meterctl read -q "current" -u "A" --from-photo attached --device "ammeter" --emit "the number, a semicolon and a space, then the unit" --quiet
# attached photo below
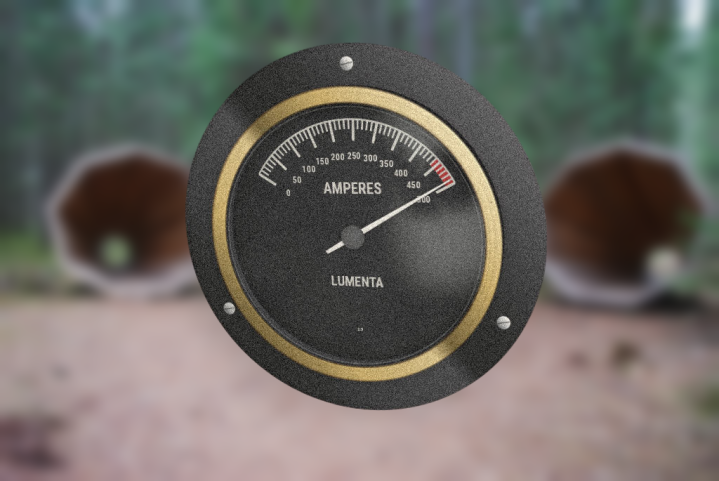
490; A
